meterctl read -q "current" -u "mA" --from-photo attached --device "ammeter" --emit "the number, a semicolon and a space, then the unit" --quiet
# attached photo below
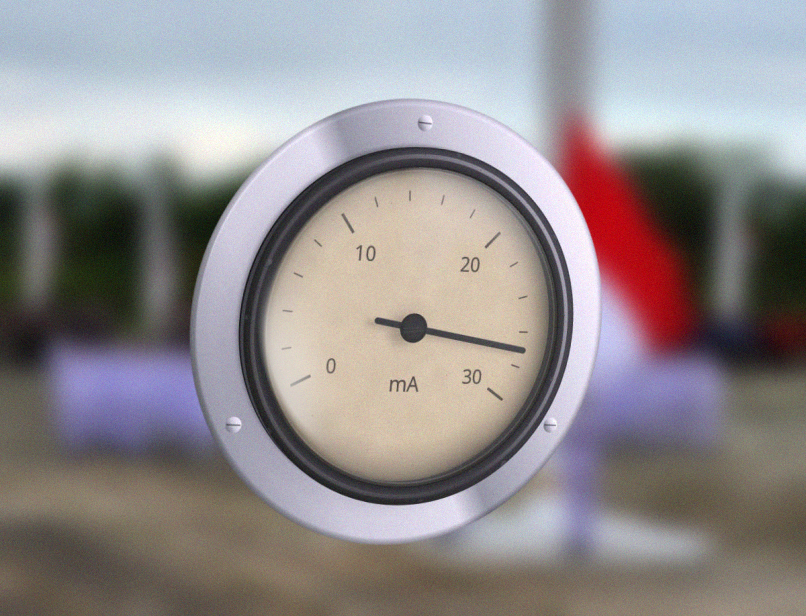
27; mA
